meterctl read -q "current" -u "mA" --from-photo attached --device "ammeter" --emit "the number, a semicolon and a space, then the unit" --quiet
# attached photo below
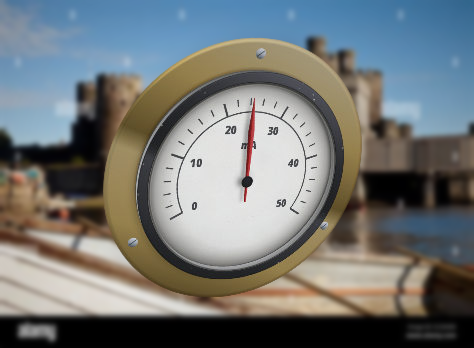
24; mA
